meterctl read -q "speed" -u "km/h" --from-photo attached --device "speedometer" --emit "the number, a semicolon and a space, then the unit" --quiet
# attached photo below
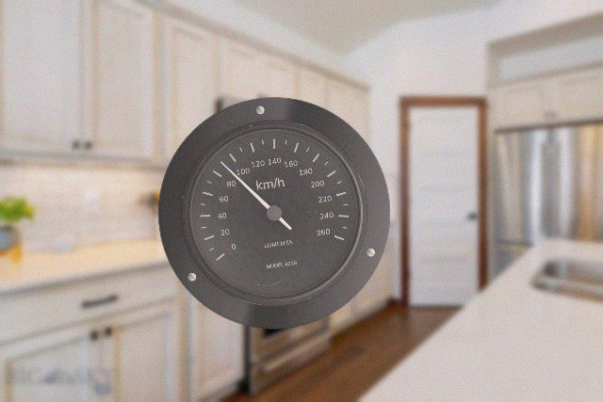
90; km/h
